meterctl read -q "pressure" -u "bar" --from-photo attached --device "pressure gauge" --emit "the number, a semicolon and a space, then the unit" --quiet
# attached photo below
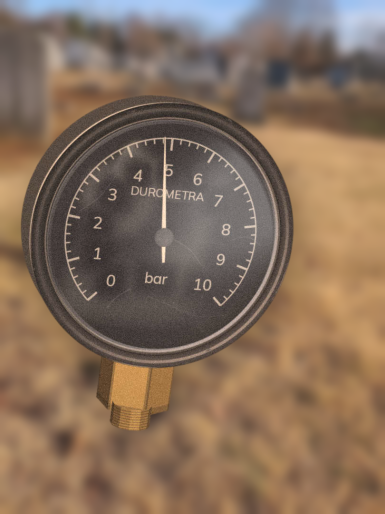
4.8; bar
